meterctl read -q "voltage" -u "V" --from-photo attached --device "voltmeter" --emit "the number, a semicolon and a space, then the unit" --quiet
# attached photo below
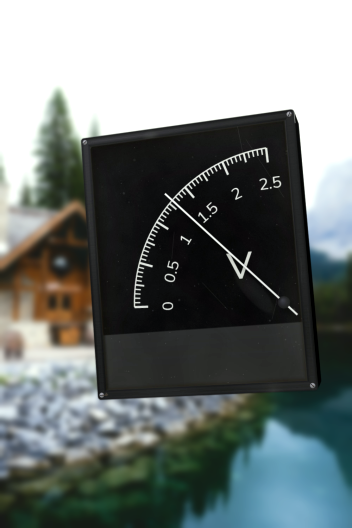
1.3; V
